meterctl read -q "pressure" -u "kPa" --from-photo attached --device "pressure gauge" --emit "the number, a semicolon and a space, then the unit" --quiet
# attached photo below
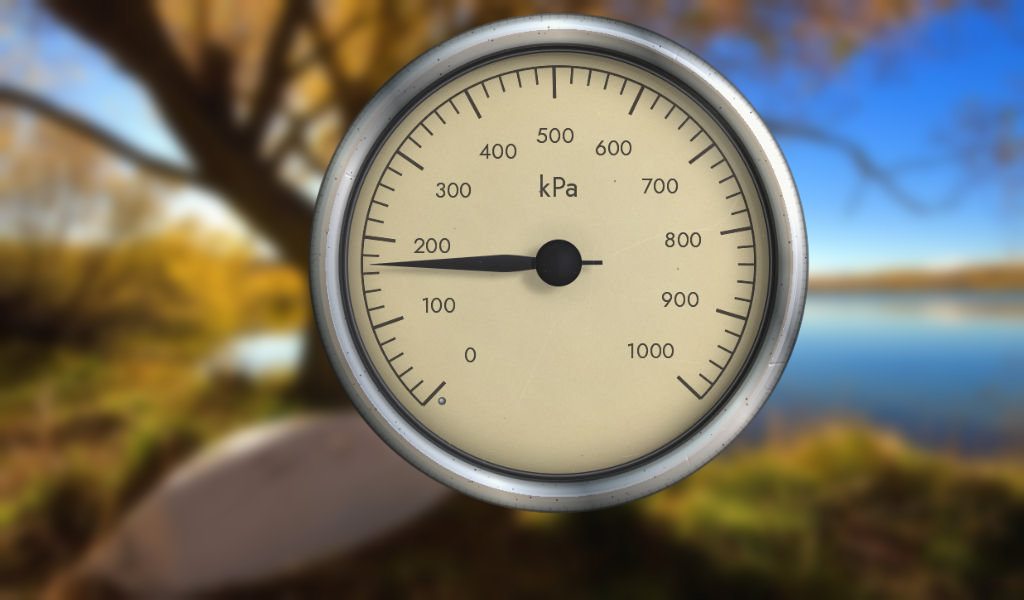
170; kPa
